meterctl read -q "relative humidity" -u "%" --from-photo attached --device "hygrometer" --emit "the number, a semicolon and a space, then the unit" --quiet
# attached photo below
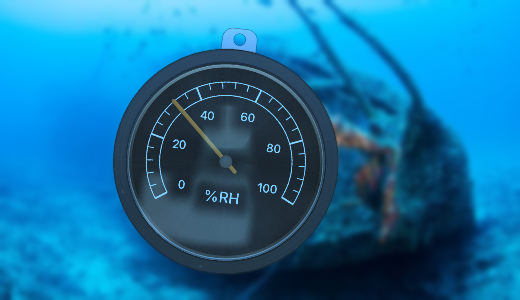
32; %
